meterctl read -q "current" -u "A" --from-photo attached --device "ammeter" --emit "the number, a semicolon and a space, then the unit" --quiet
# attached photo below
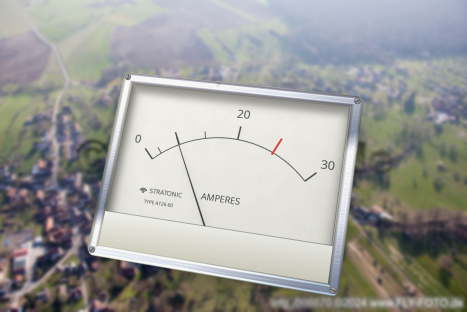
10; A
